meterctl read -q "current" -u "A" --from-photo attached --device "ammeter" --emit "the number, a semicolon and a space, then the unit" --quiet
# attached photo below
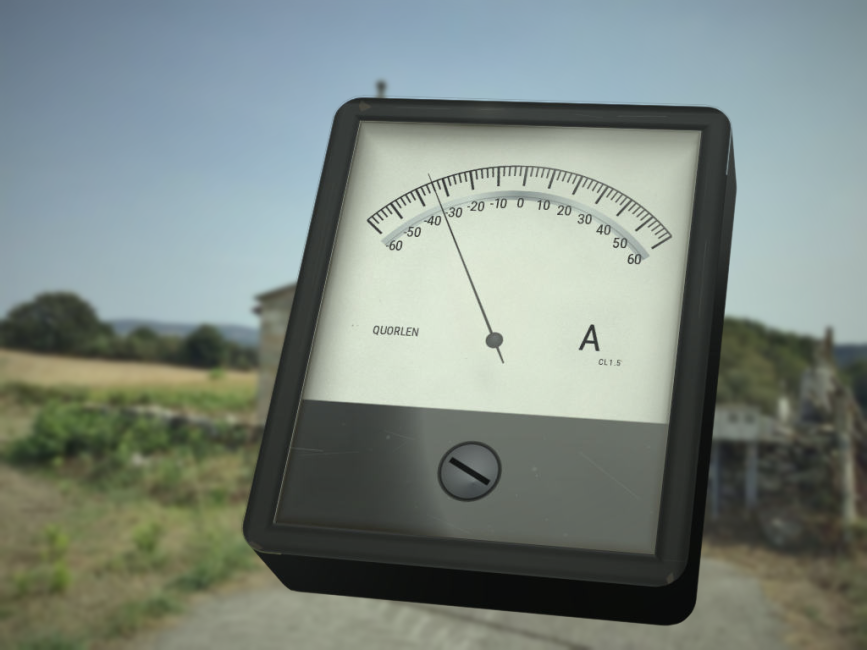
-34; A
